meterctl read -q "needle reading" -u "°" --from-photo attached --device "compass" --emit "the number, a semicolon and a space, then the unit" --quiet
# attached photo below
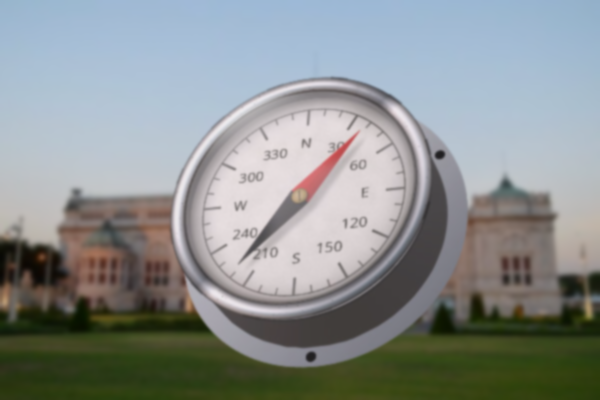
40; °
